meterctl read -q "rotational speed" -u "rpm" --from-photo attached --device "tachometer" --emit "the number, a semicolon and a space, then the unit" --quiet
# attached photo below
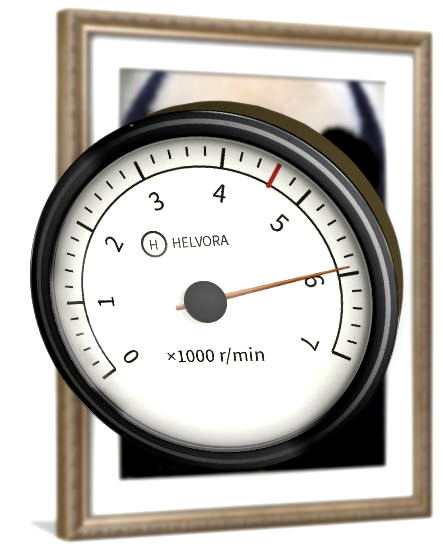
5900; rpm
